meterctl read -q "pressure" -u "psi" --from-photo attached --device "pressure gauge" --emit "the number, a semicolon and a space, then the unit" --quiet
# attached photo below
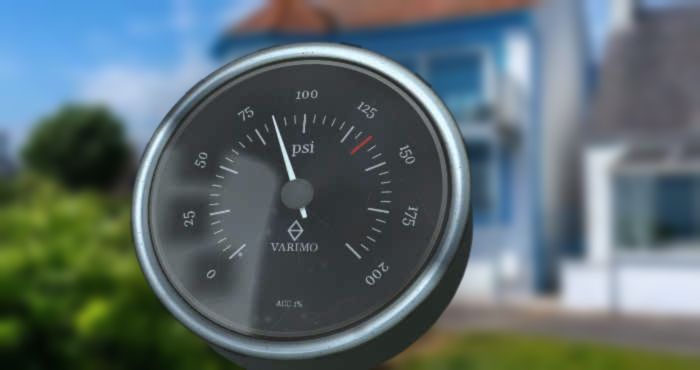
85; psi
